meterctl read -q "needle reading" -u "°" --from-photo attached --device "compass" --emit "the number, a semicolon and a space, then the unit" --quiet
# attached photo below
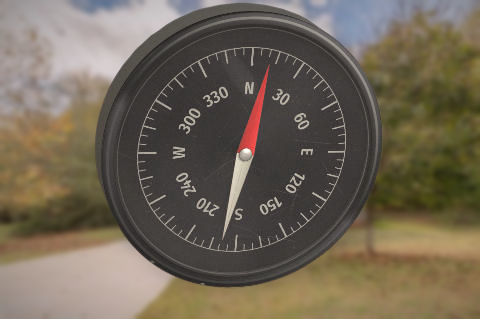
10; °
